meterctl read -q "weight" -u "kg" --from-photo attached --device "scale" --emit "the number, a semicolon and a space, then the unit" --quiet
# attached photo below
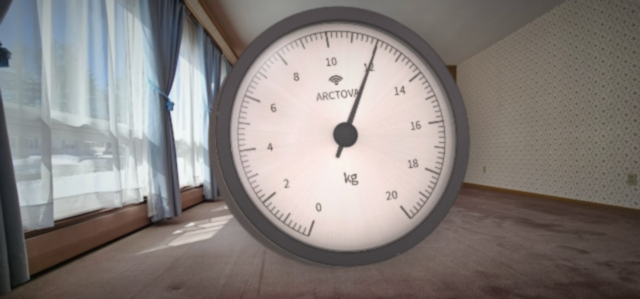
12; kg
